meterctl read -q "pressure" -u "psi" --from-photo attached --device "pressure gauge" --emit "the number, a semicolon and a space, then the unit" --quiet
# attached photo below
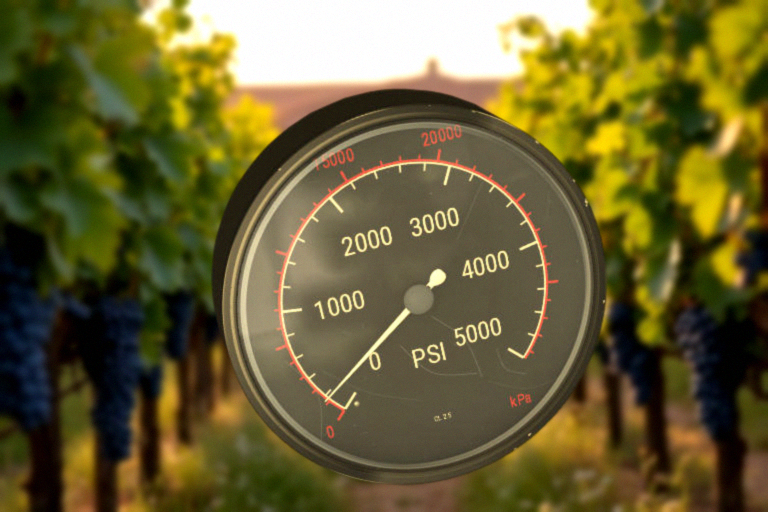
200; psi
